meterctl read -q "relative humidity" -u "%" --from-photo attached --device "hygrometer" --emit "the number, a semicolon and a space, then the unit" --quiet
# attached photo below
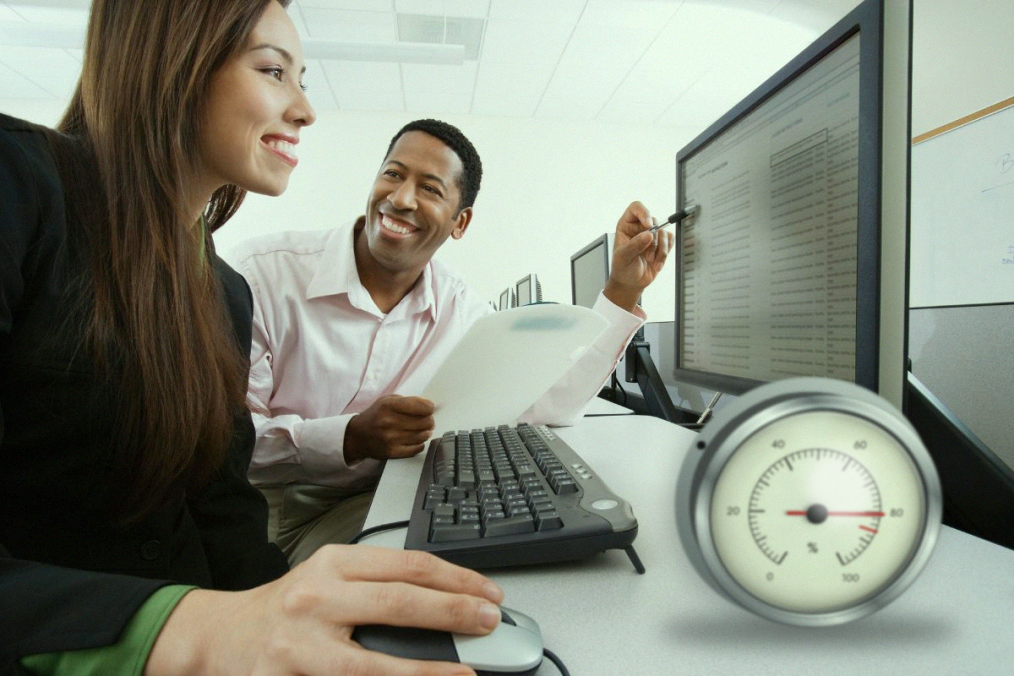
80; %
